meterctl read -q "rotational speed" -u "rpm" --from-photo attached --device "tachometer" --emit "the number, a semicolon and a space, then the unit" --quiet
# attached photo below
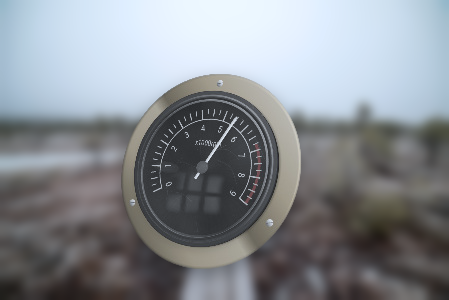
5500; rpm
